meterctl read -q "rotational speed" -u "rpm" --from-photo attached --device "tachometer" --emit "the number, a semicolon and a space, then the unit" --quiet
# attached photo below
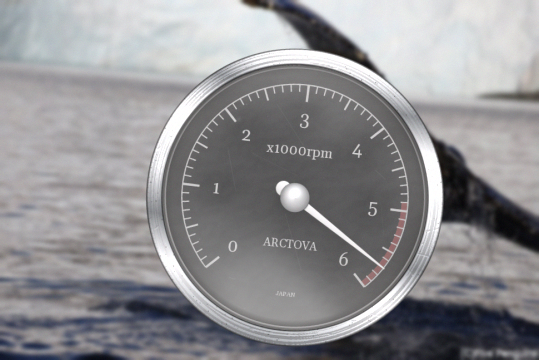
5700; rpm
